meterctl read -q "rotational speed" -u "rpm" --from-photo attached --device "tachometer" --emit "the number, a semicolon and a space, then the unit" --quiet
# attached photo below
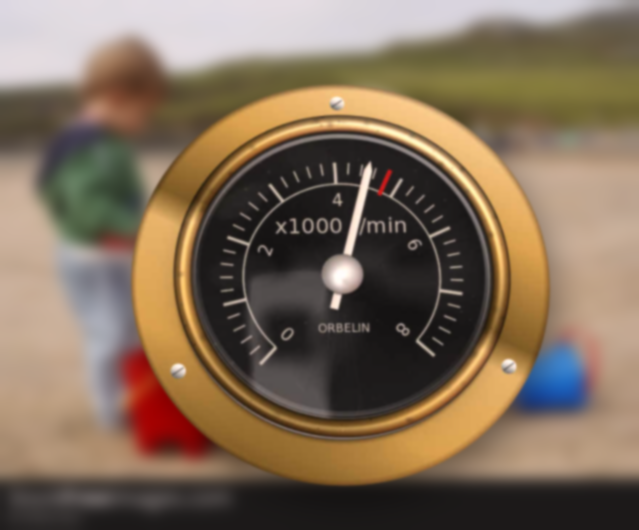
4500; rpm
